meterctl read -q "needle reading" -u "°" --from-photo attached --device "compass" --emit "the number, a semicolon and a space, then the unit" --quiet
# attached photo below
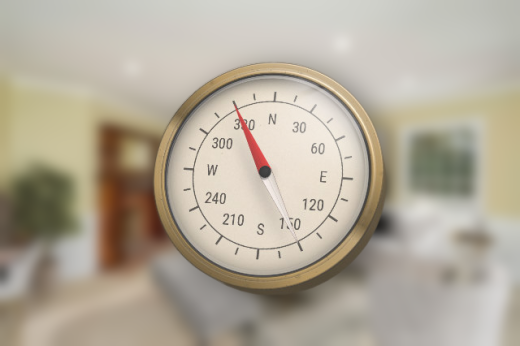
330; °
